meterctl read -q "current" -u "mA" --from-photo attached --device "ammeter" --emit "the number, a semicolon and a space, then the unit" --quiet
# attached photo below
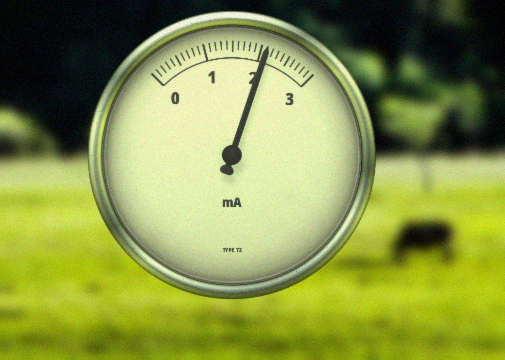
2.1; mA
